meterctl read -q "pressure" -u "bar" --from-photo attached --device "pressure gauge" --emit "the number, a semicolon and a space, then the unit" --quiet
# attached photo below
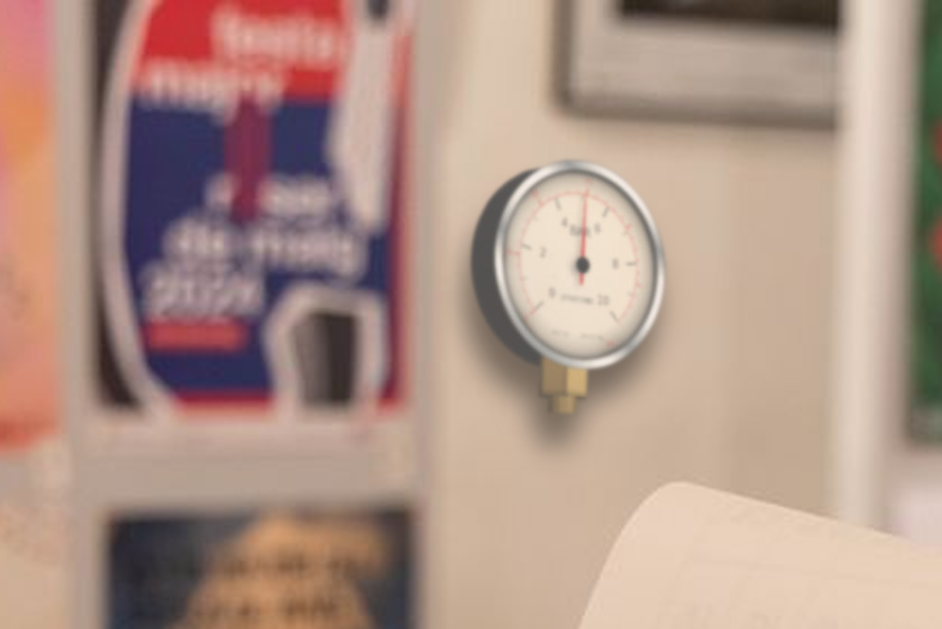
5; bar
